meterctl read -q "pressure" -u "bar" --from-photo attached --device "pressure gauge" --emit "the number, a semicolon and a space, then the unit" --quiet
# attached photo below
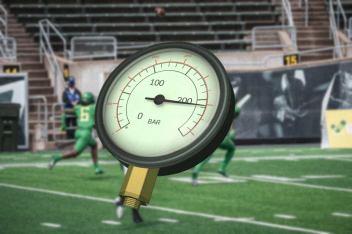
210; bar
